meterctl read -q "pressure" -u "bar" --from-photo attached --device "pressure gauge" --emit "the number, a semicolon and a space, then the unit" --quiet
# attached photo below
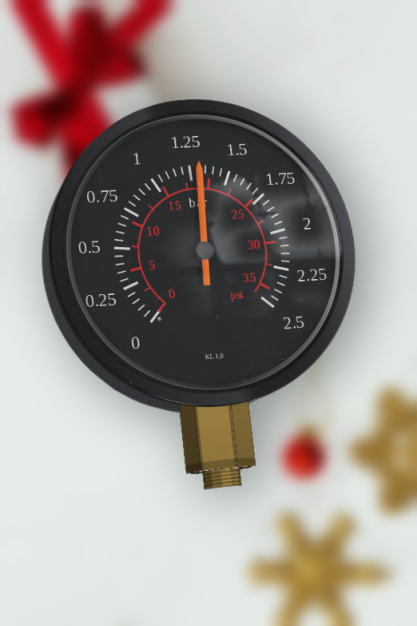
1.3; bar
